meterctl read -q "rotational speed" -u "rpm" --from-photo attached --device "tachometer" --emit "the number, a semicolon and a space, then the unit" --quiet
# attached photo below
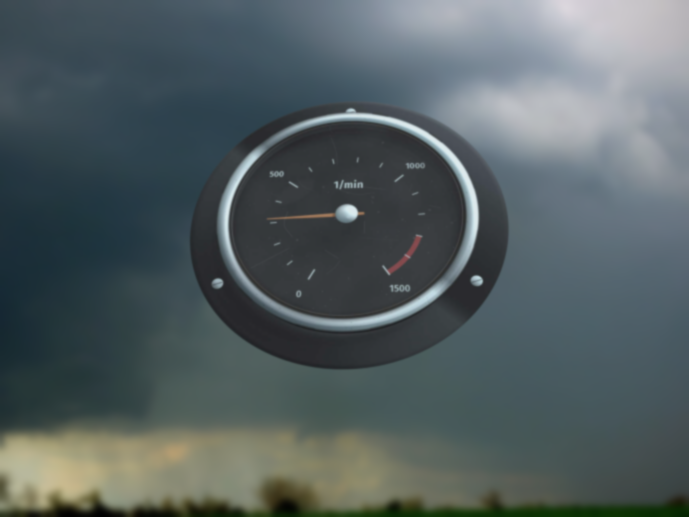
300; rpm
